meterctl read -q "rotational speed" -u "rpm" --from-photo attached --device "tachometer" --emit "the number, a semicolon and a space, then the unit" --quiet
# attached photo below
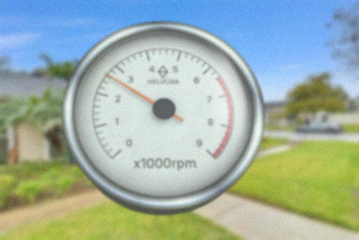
2600; rpm
